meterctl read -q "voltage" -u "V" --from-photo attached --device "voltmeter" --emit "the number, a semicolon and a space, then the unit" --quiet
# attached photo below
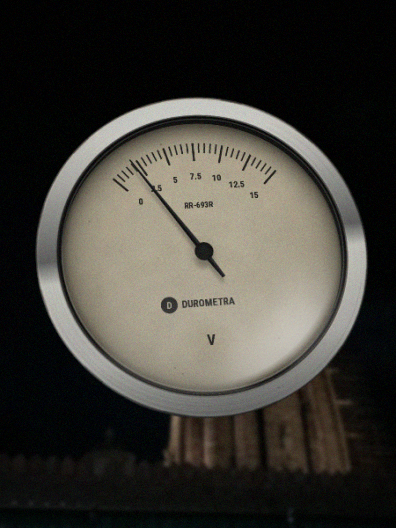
2; V
